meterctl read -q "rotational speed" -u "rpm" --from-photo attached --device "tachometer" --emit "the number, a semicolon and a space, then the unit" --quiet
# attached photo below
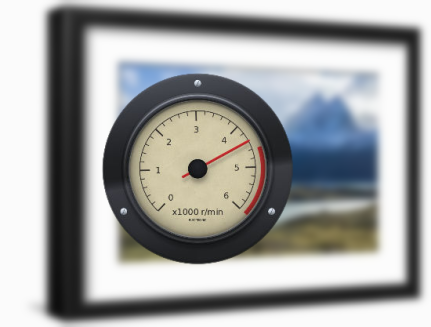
4400; rpm
